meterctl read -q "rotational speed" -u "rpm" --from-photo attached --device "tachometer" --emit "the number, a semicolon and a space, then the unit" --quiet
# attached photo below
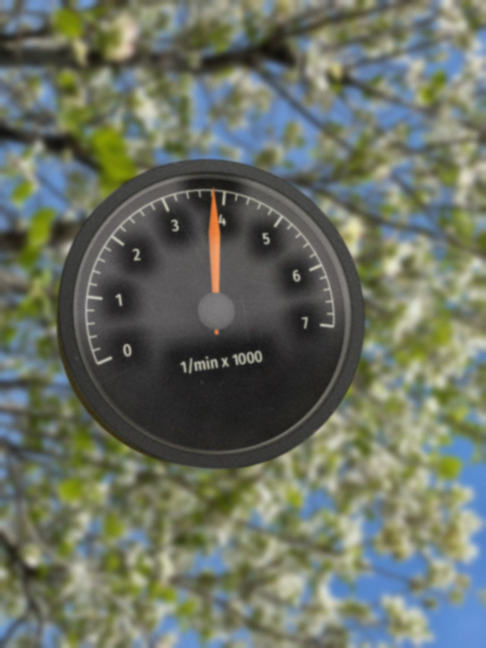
3800; rpm
